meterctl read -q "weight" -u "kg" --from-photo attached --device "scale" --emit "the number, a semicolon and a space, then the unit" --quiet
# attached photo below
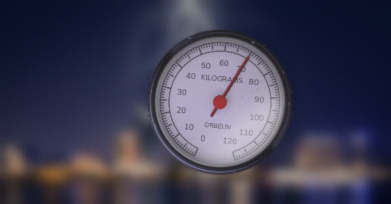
70; kg
